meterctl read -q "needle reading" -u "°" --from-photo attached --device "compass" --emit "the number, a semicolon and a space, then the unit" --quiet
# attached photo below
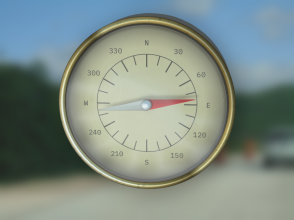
82.5; °
